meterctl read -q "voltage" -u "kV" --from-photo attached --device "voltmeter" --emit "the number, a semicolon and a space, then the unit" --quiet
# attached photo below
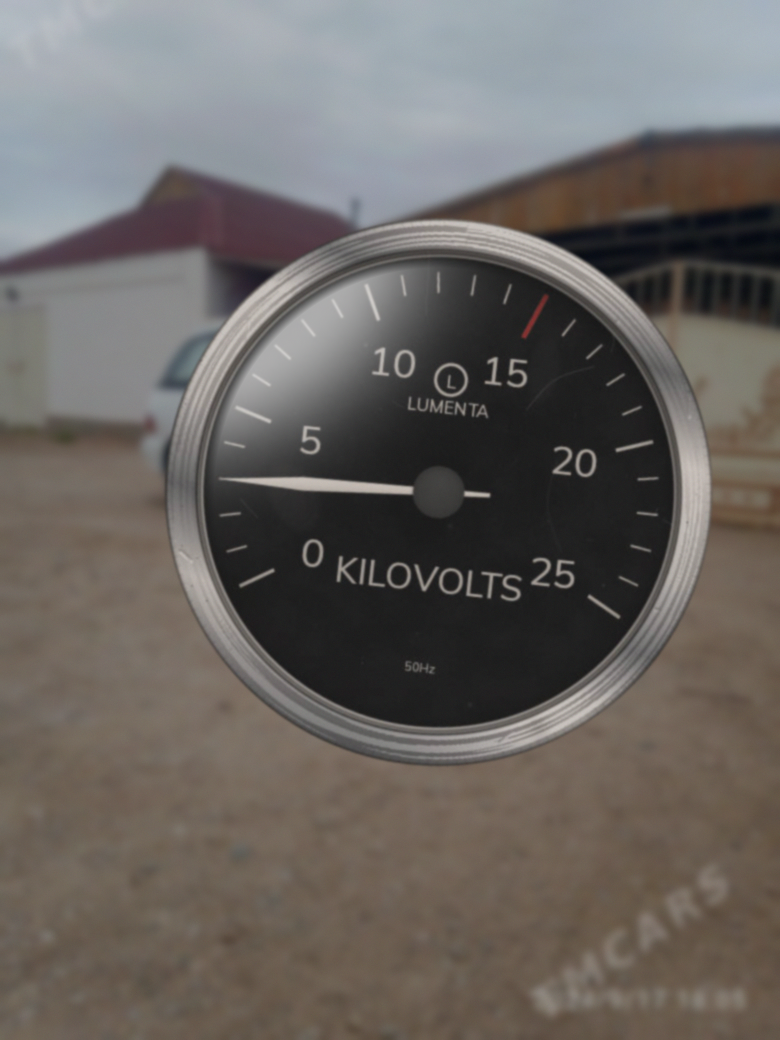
3; kV
